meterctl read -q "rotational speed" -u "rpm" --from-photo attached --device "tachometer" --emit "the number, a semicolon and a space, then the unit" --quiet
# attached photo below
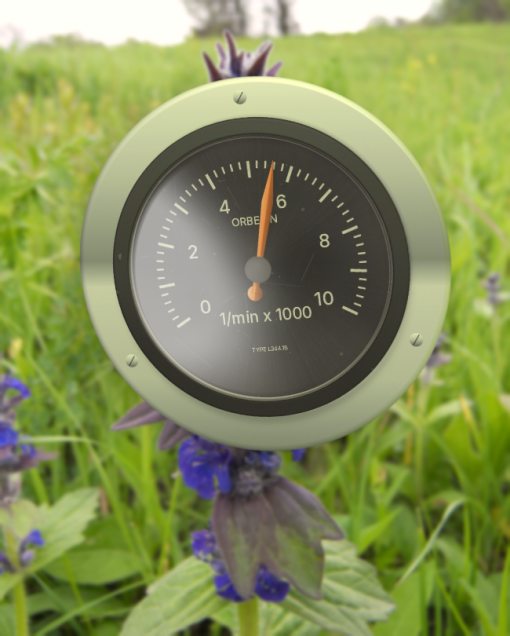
5600; rpm
